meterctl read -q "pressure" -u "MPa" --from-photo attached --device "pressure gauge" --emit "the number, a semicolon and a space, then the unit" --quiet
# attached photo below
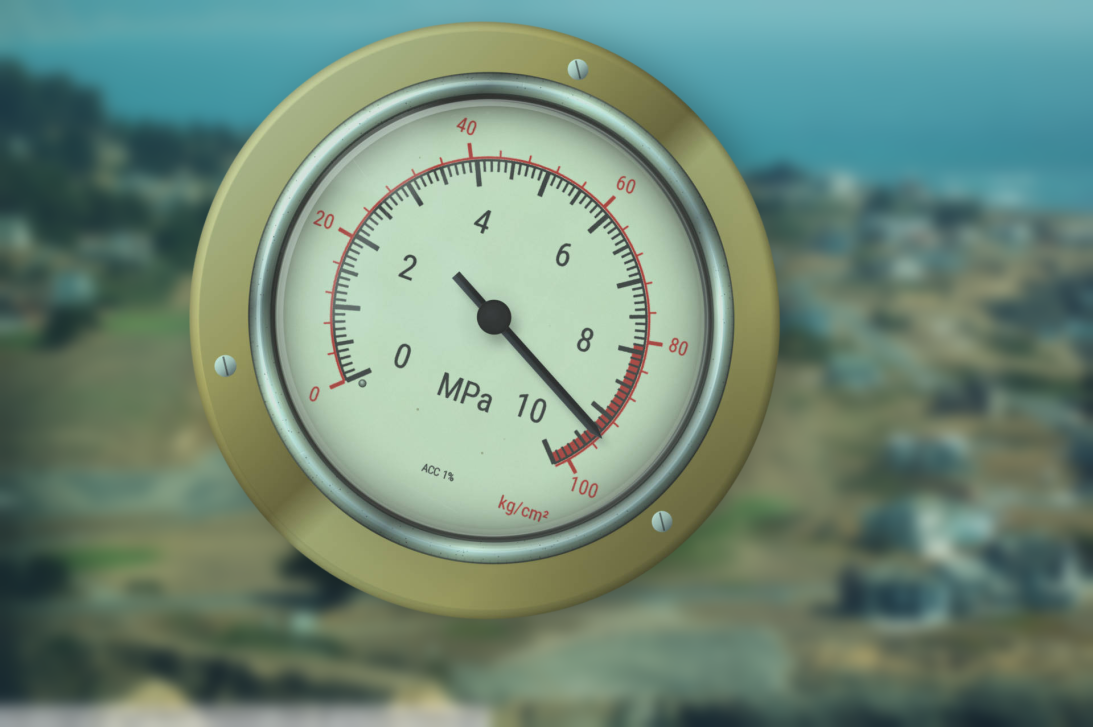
9.3; MPa
